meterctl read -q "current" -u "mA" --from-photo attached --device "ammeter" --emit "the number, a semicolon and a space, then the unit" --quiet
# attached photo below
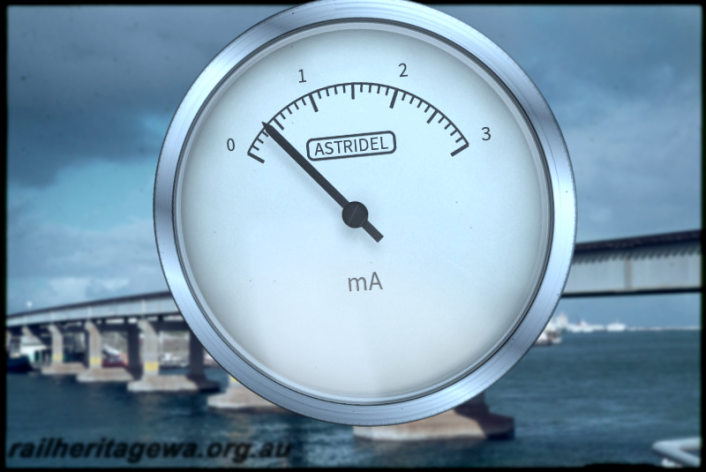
0.4; mA
